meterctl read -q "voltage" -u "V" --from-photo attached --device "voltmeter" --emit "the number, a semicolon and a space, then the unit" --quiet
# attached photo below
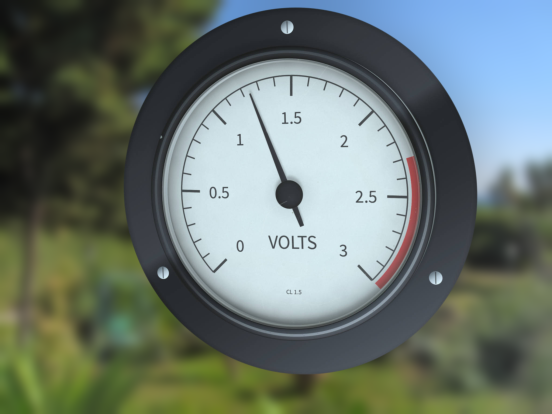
1.25; V
